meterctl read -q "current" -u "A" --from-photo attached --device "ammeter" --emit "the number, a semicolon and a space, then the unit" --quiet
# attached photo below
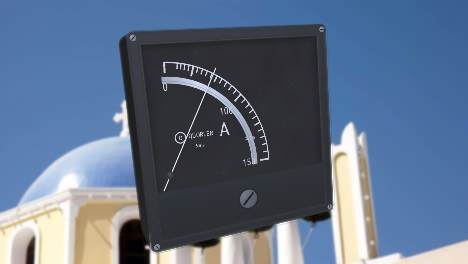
70; A
